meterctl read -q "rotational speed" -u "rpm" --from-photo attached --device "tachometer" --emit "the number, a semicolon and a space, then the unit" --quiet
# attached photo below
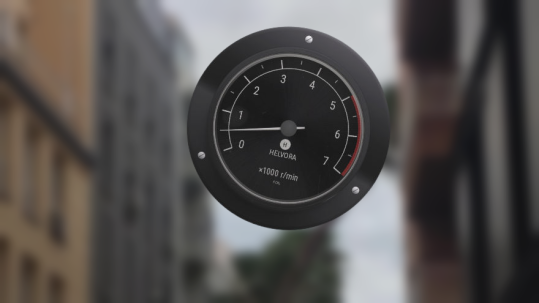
500; rpm
